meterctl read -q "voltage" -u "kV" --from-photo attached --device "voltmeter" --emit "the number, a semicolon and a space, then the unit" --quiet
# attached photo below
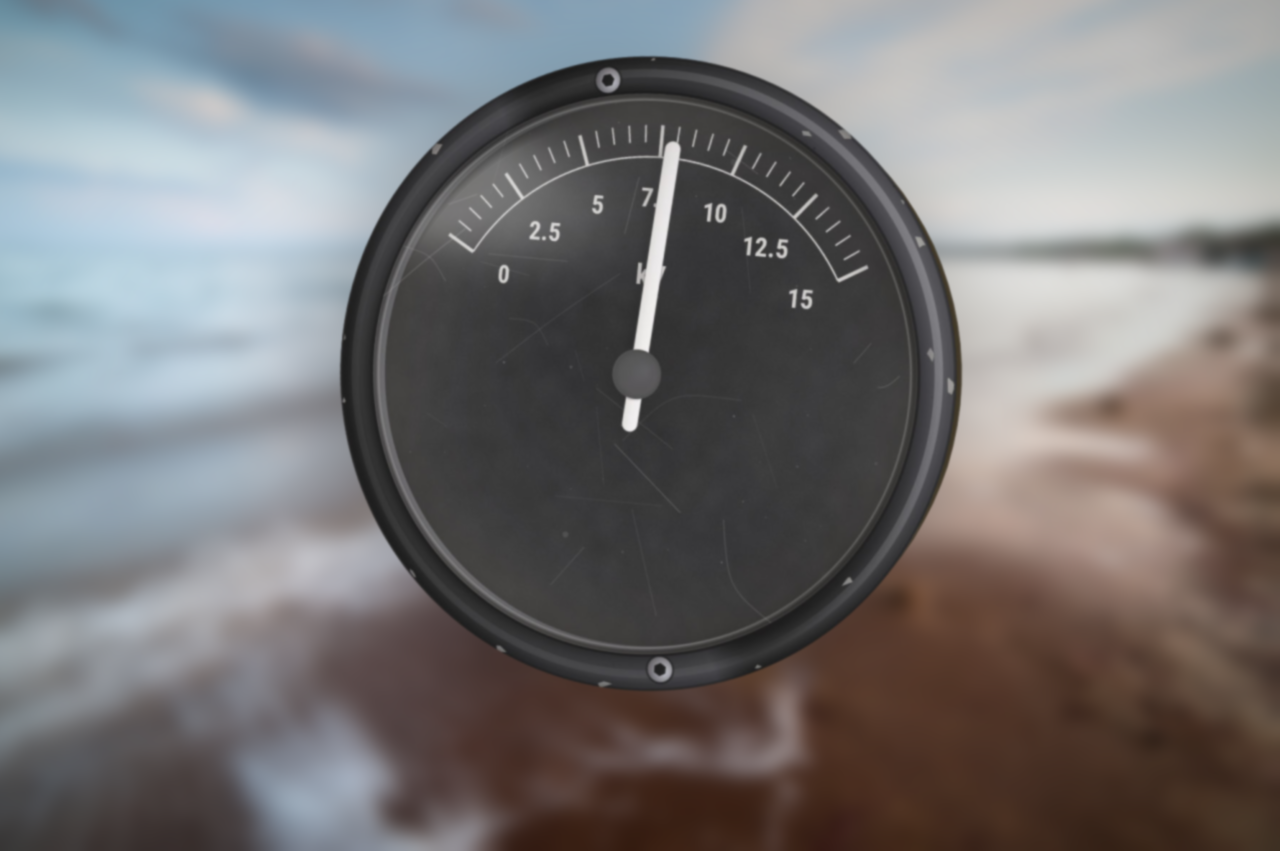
8; kV
